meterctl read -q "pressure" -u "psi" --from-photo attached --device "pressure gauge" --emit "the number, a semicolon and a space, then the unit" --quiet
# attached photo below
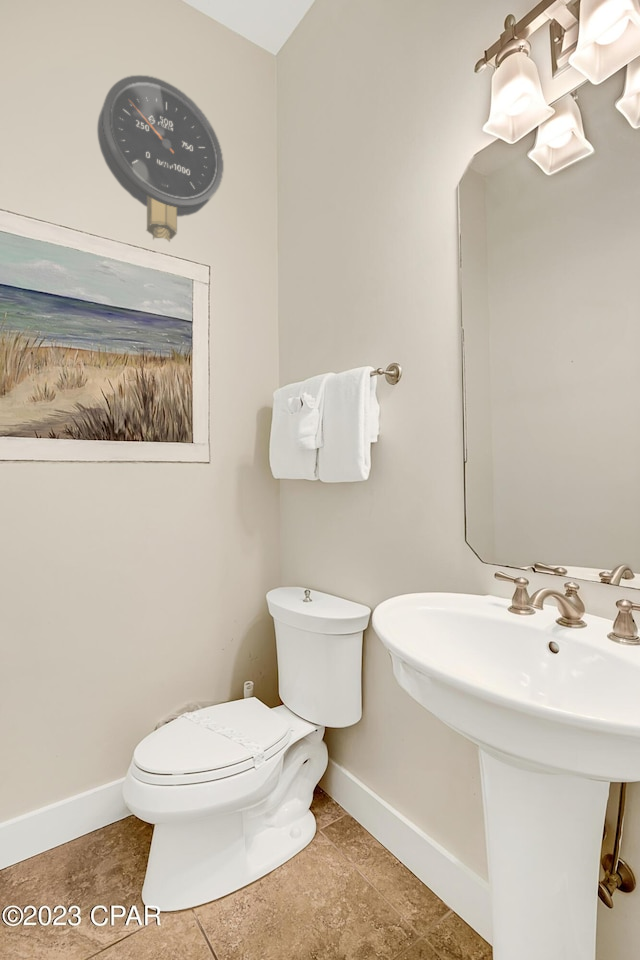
300; psi
